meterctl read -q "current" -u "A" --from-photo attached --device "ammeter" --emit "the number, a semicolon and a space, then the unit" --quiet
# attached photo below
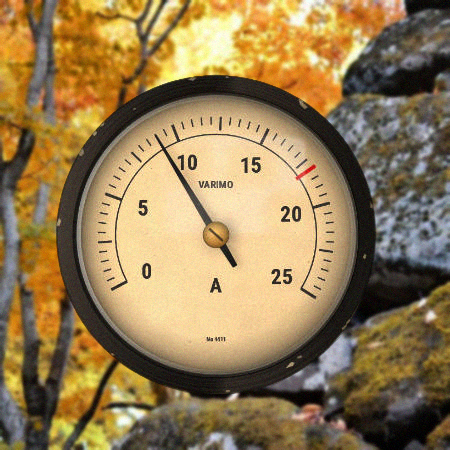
9; A
